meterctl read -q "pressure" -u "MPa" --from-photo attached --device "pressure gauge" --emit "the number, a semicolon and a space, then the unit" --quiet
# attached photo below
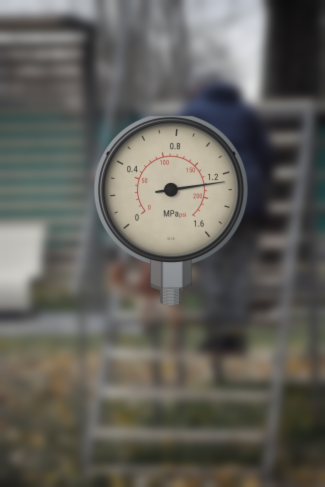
1.25; MPa
